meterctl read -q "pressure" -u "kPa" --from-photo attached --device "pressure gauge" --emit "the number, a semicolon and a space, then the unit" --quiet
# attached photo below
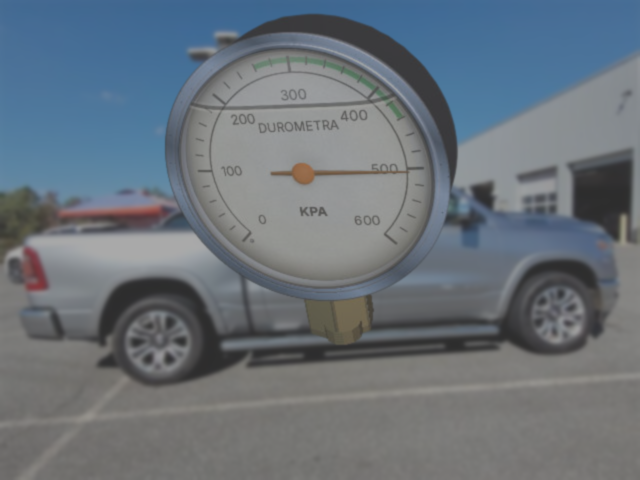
500; kPa
